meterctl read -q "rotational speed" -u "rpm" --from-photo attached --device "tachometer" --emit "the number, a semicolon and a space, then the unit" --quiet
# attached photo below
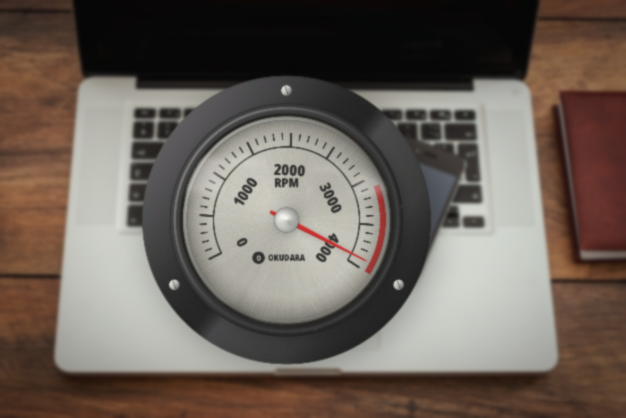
3900; rpm
